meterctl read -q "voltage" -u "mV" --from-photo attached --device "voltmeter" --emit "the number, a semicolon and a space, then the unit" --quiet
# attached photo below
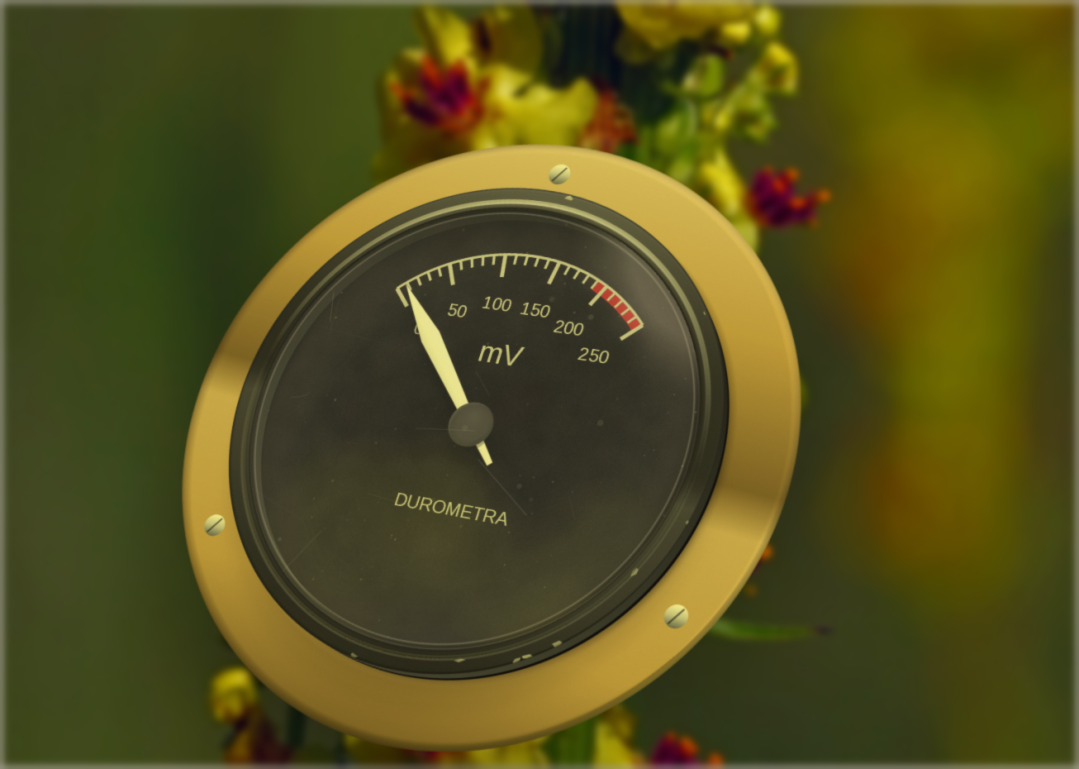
10; mV
